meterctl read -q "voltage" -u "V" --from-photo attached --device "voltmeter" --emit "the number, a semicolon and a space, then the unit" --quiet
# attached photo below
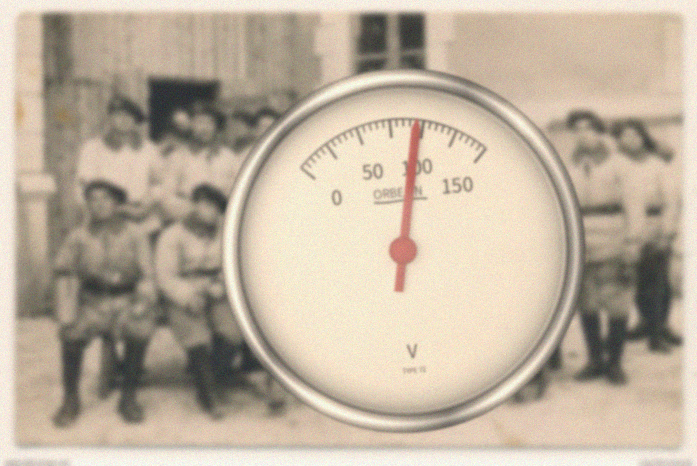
95; V
